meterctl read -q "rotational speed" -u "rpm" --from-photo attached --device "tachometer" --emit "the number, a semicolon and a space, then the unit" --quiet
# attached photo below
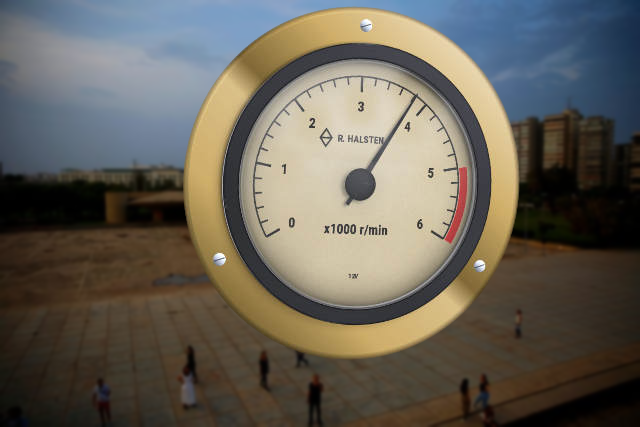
3800; rpm
